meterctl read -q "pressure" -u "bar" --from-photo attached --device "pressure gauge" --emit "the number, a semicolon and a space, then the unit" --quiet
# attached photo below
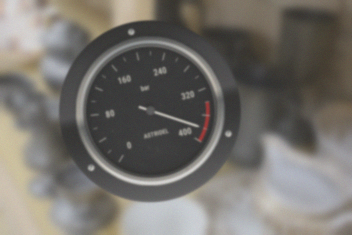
380; bar
